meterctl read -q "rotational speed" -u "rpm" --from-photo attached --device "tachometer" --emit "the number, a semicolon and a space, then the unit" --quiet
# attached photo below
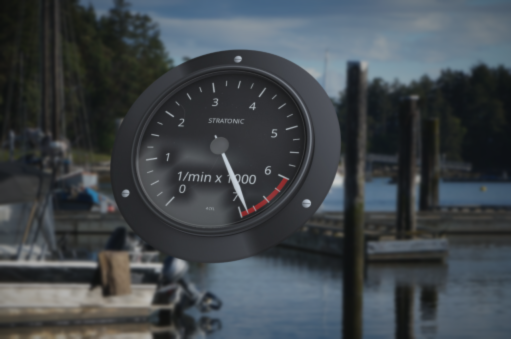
6875; rpm
